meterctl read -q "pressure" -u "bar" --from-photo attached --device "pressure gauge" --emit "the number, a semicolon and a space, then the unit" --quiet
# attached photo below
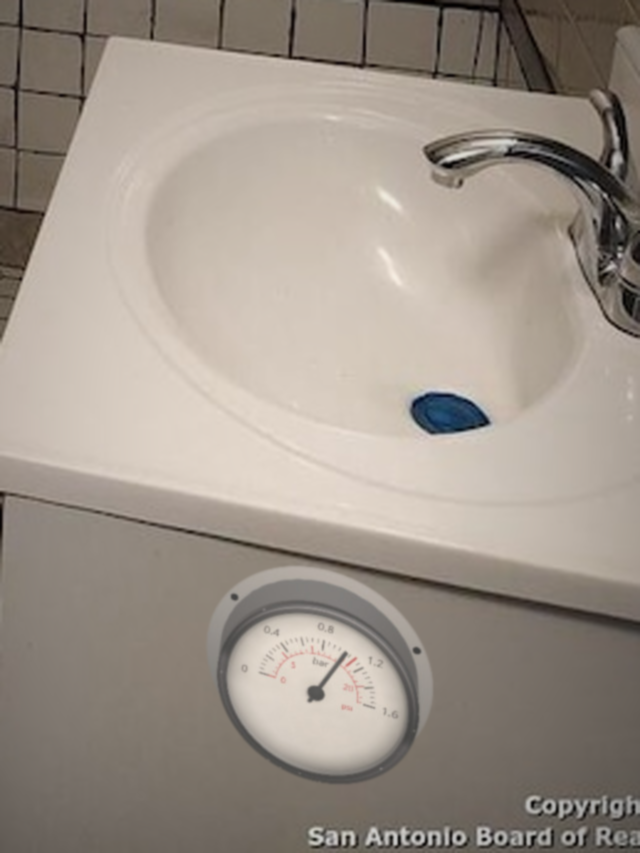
1; bar
